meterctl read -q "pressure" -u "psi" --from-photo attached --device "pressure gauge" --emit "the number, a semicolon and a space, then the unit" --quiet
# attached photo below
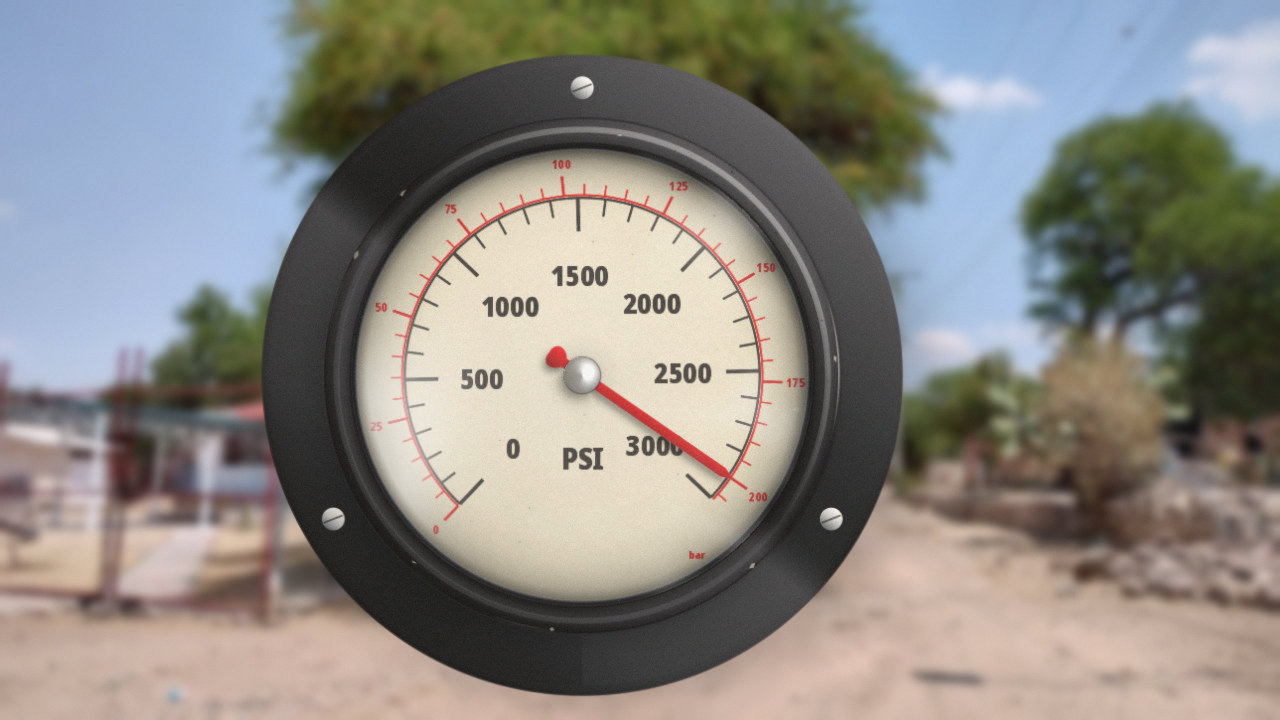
2900; psi
